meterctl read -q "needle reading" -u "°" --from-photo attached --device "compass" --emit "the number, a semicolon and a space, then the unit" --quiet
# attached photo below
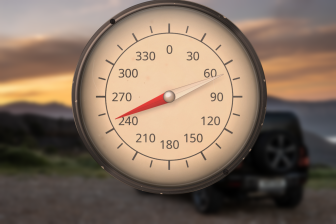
247.5; °
